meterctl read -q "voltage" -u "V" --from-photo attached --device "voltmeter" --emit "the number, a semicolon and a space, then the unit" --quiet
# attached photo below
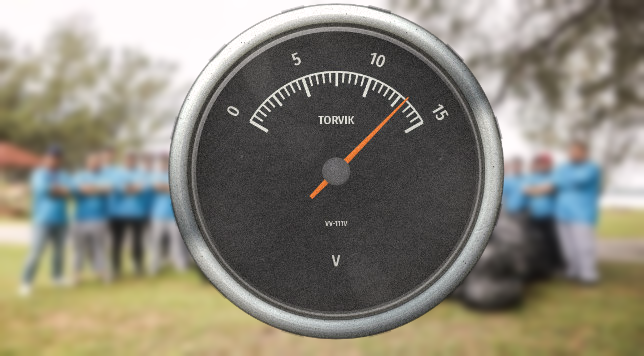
13; V
